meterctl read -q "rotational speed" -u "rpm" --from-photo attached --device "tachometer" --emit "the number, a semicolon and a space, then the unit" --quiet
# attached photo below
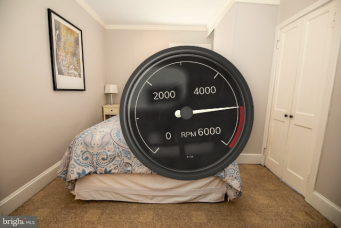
5000; rpm
